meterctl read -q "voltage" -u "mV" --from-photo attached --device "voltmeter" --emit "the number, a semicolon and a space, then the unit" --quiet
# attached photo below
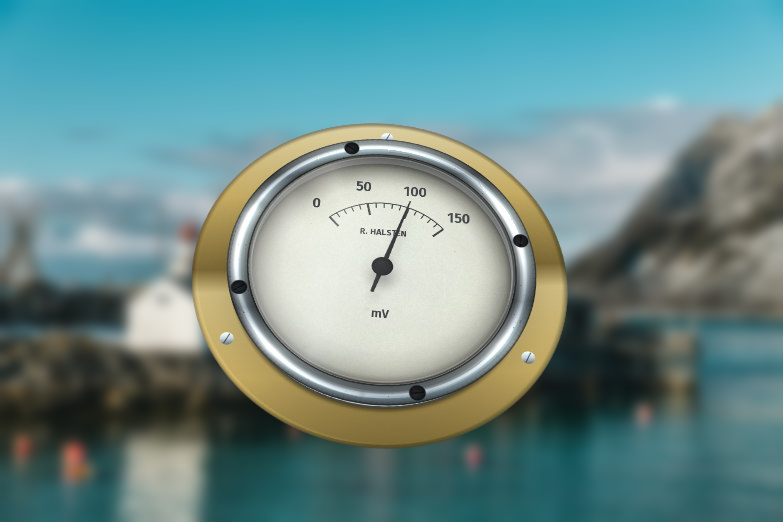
100; mV
